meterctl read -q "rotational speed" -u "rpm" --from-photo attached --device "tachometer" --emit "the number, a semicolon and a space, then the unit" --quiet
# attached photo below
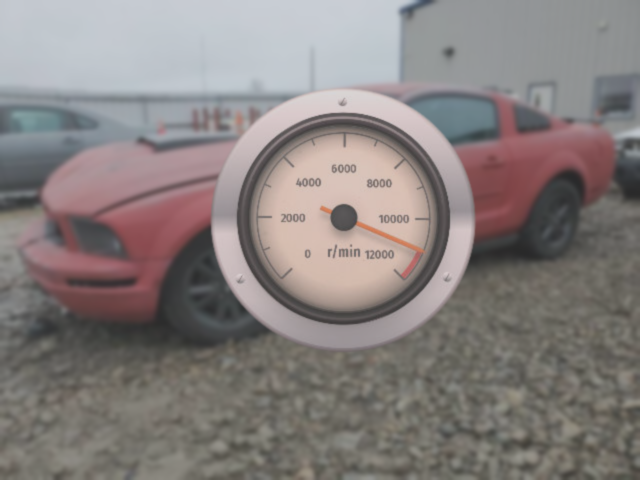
11000; rpm
